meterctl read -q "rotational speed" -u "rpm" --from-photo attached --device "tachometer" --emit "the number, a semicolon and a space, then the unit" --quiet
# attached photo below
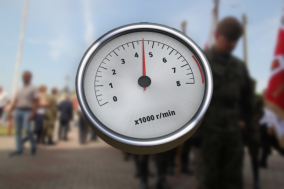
4500; rpm
